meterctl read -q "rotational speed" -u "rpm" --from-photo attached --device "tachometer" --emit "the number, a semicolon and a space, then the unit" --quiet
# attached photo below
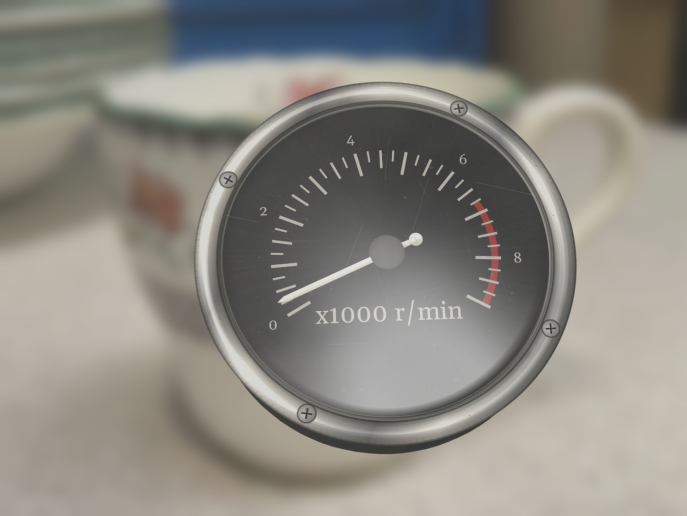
250; rpm
